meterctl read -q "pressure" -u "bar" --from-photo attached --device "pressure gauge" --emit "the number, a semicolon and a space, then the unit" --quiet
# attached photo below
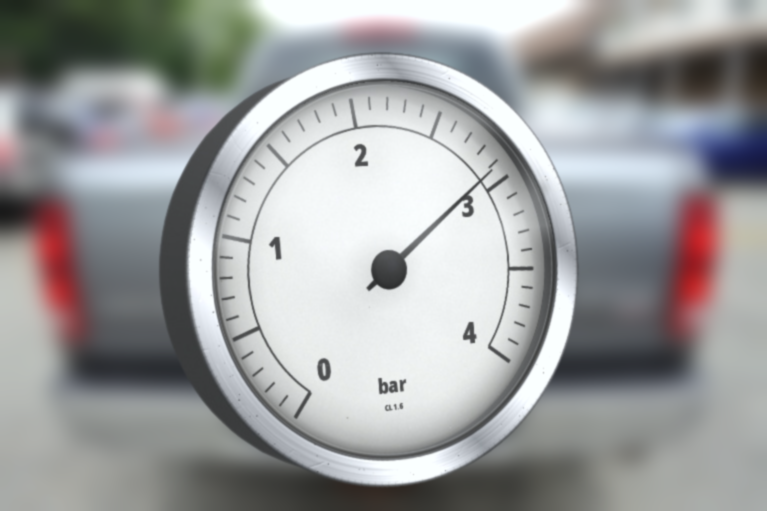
2.9; bar
